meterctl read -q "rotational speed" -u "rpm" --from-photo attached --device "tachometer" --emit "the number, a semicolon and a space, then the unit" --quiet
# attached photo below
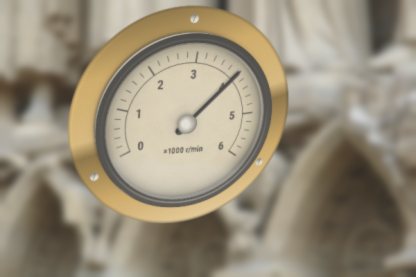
4000; rpm
